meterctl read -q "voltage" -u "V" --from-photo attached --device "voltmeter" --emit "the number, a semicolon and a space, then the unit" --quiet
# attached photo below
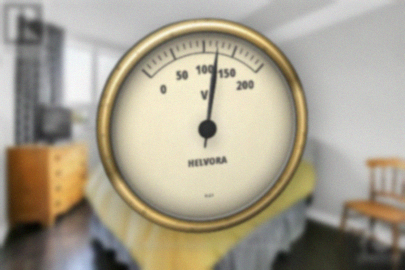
120; V
